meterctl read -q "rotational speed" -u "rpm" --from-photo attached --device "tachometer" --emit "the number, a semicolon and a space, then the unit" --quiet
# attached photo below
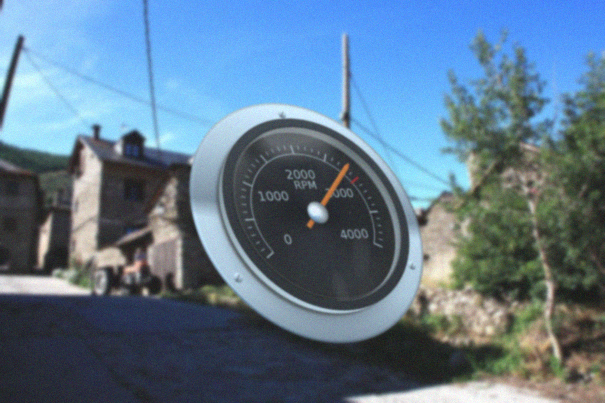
2800; rpm
